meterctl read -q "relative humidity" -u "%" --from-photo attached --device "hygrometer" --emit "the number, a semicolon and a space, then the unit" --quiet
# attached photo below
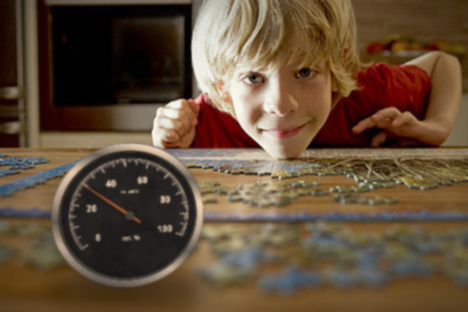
30; %
